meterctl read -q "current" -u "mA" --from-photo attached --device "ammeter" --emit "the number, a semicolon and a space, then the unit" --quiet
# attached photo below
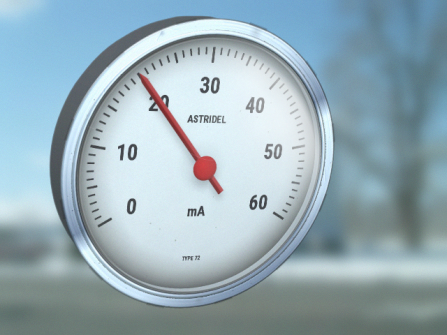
20; mA
